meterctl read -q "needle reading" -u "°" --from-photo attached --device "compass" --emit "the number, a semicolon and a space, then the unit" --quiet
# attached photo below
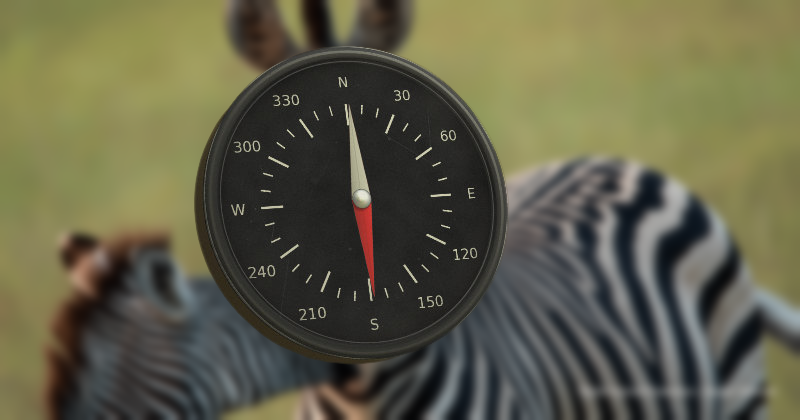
180; °
